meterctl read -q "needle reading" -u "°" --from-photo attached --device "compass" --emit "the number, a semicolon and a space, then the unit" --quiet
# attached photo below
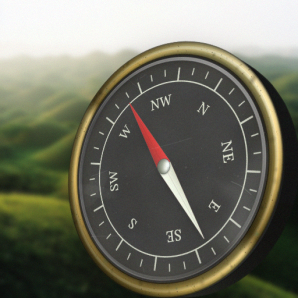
290; °
